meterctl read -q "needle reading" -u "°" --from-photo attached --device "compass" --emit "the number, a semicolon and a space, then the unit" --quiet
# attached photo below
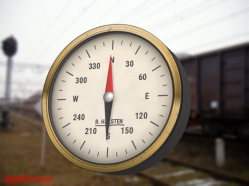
0; °
